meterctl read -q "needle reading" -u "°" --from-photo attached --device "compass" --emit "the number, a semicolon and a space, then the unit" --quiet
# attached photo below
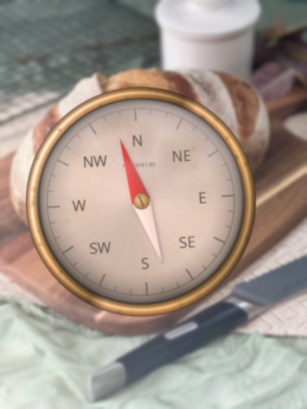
345; °
